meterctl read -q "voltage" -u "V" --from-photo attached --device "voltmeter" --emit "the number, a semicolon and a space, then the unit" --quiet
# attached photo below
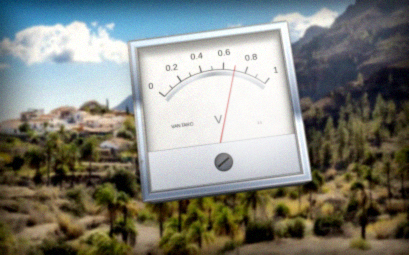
0.7; V
